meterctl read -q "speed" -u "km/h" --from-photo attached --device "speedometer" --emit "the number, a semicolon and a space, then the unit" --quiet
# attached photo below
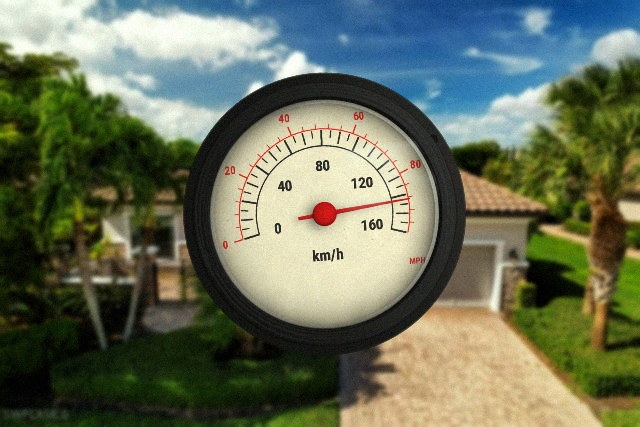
142.5; km/h
